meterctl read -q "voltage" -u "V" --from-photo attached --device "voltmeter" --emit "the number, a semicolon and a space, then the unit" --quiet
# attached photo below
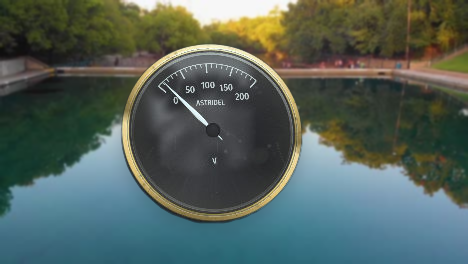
10; V
